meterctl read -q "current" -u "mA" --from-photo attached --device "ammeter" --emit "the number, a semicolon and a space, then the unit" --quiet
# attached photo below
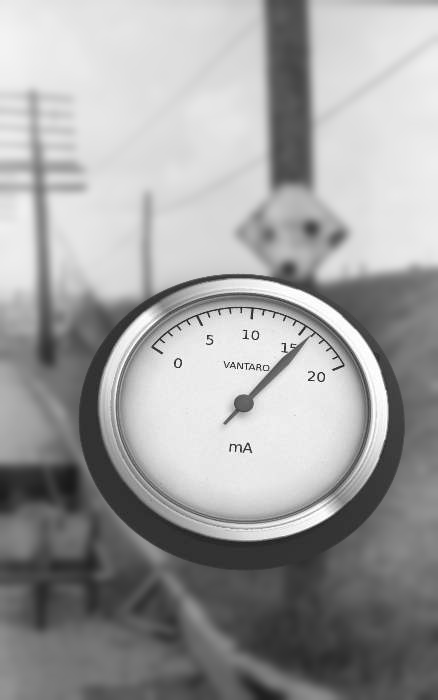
16; mA
